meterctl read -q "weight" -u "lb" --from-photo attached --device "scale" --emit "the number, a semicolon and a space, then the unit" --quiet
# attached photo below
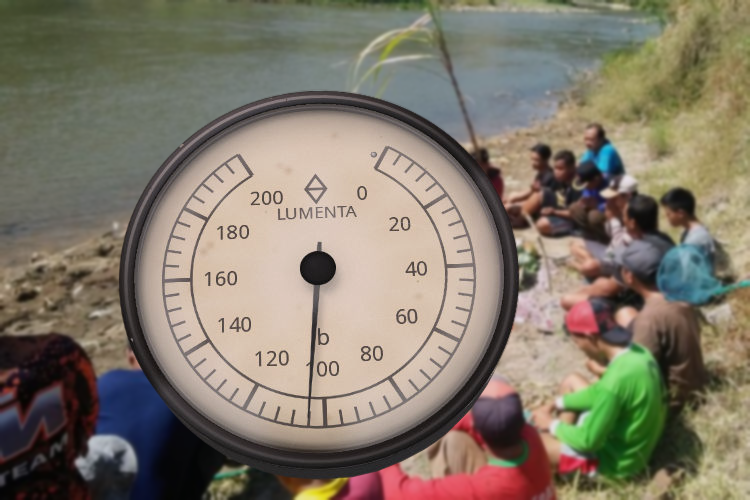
104; lb
